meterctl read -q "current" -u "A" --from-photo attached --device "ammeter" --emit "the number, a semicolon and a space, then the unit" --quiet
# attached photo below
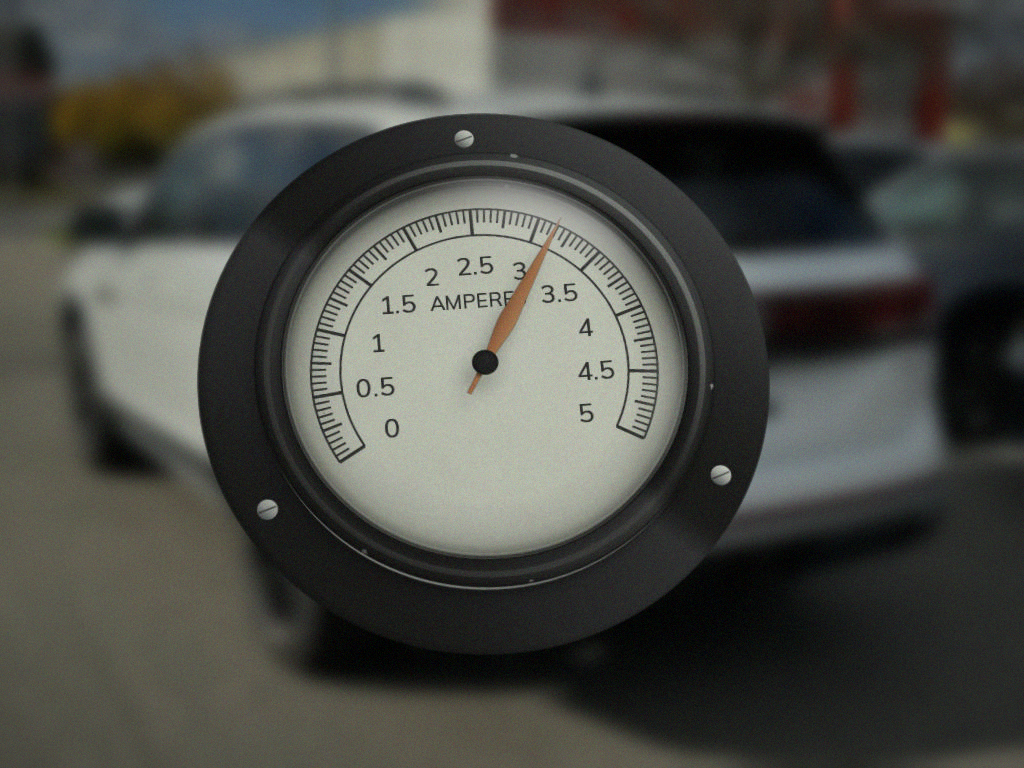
3.15; A
